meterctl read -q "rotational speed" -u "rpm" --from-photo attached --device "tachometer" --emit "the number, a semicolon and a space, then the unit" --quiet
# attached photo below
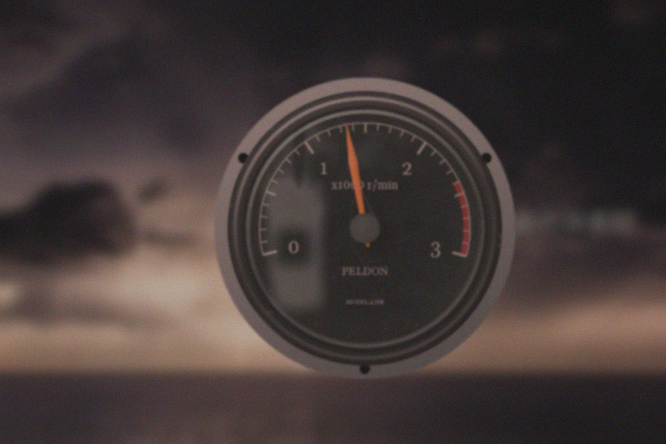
1350; rpm
